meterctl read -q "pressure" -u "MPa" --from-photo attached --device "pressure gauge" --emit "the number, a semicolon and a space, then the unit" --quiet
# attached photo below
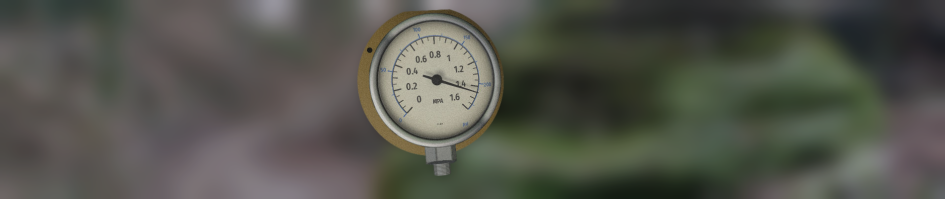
1.45; MPa
